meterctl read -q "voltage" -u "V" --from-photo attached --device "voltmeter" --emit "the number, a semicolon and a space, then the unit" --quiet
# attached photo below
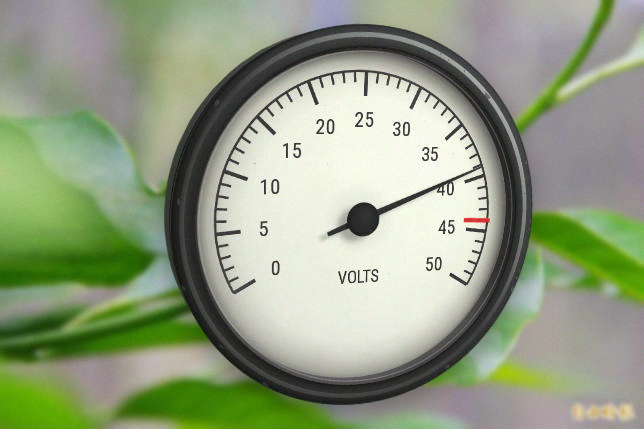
39; V
